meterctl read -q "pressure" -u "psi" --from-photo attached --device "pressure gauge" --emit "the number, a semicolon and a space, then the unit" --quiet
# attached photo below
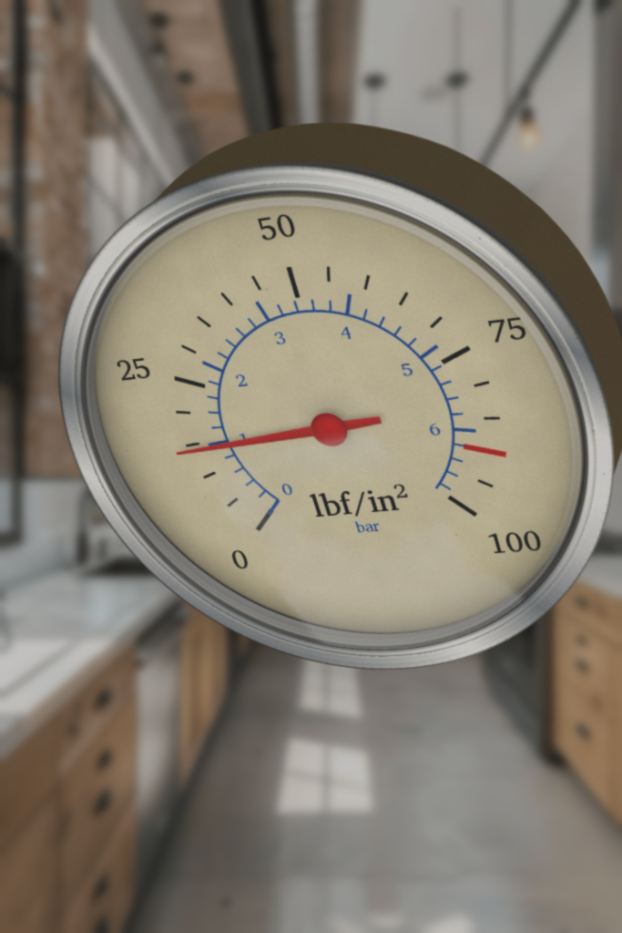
15; psi
